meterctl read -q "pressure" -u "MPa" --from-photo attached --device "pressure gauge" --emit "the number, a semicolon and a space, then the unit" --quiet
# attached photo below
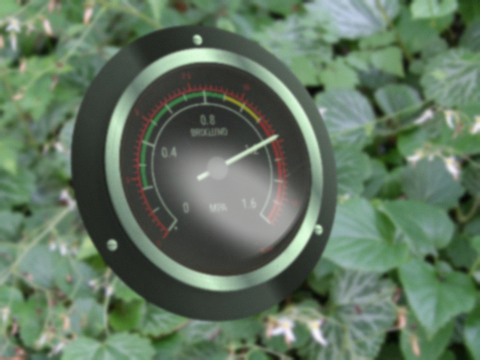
1.2; MPa
